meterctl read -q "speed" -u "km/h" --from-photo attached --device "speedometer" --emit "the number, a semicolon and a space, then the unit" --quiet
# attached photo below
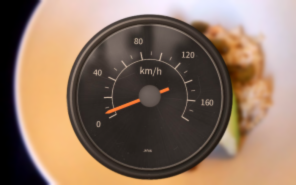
5; km/h
